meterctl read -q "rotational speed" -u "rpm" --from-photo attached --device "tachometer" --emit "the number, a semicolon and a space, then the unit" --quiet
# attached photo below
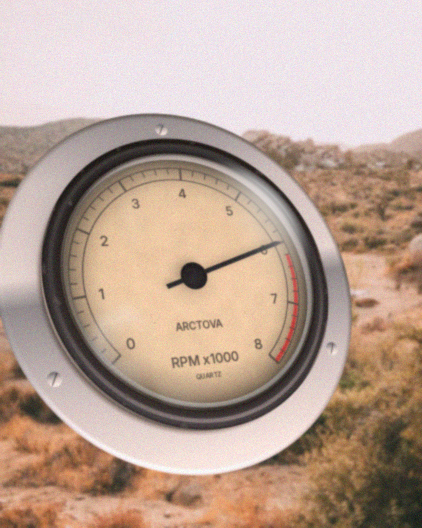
6000; rpm
